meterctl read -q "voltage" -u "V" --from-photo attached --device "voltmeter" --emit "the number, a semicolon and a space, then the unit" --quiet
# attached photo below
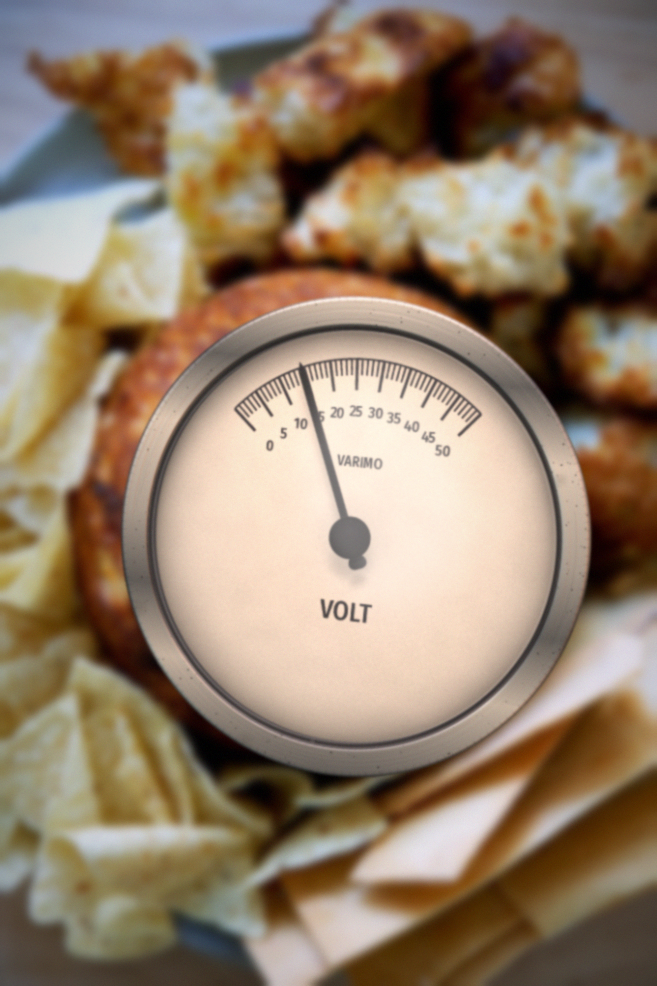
15; V
